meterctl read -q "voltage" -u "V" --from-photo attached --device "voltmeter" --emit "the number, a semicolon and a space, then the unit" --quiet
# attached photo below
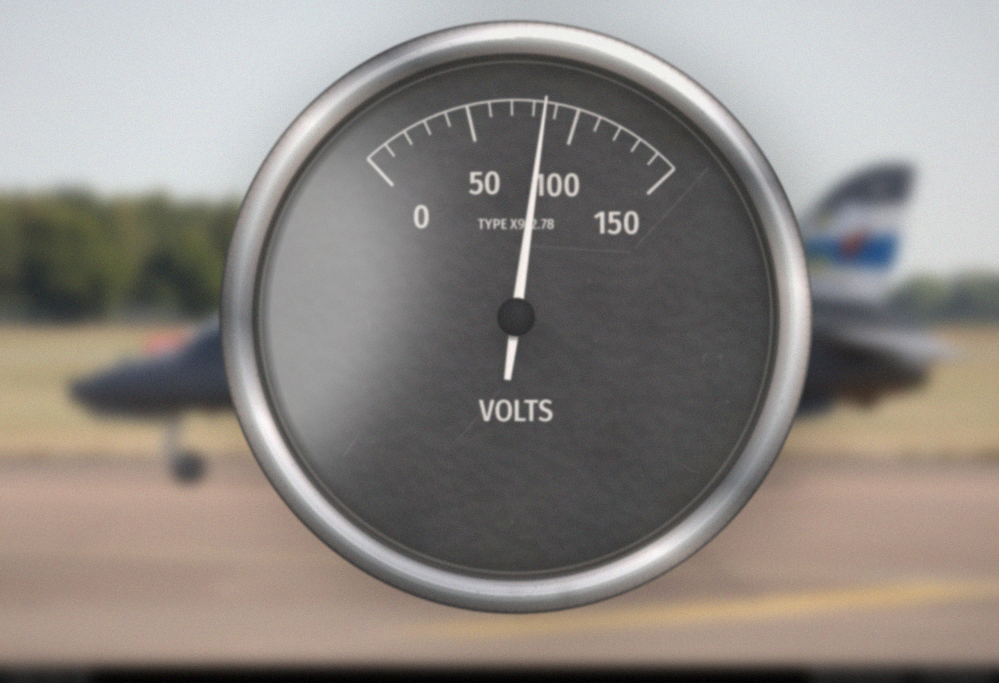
85; V
